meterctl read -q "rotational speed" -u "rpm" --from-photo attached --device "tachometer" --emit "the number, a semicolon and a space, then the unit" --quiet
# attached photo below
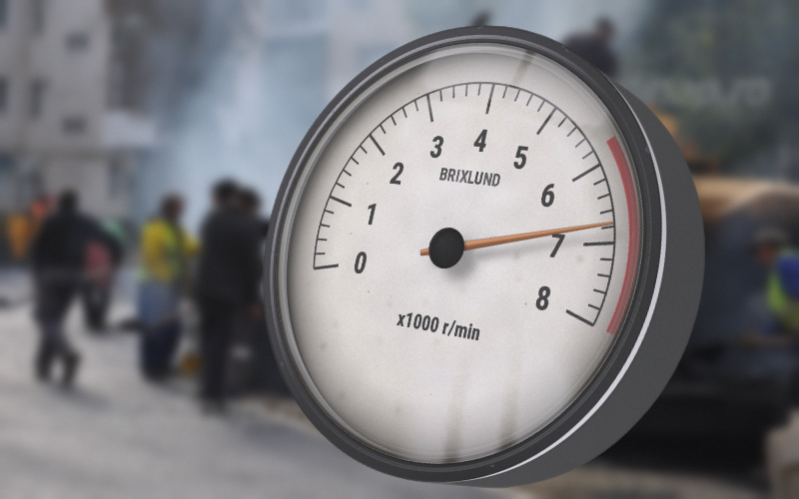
6800; rpm
